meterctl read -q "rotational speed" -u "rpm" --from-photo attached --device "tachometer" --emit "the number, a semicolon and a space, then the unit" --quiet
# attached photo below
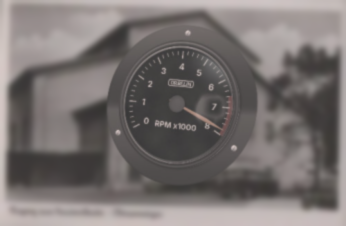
7800; rpm
